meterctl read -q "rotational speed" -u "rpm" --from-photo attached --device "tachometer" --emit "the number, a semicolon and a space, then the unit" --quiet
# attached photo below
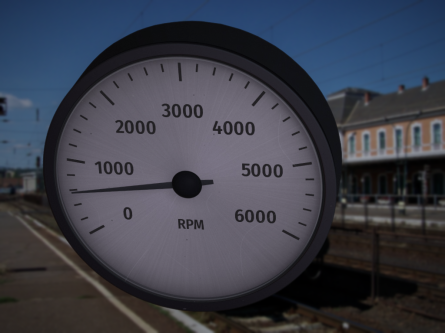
600; rpm
